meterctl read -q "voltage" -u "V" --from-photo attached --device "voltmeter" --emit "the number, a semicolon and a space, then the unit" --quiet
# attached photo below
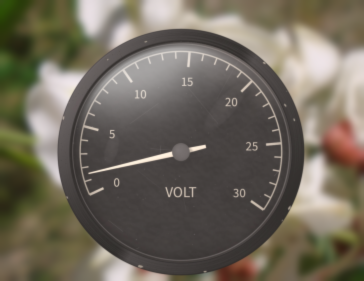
1.5; V
